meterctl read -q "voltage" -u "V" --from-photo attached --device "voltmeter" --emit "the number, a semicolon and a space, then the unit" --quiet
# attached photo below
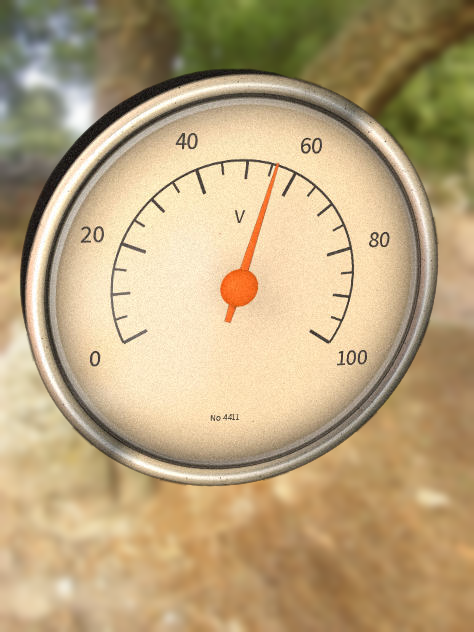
55; V
